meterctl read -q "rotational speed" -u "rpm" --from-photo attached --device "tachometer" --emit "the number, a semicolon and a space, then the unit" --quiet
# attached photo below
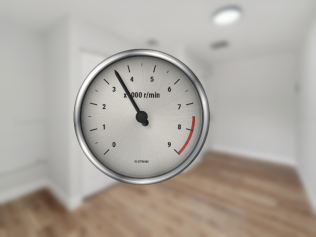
3500; rpm
